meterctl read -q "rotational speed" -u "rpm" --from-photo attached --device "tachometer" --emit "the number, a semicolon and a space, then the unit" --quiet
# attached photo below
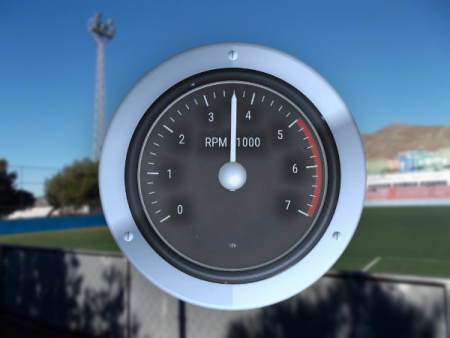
3600; rpm
